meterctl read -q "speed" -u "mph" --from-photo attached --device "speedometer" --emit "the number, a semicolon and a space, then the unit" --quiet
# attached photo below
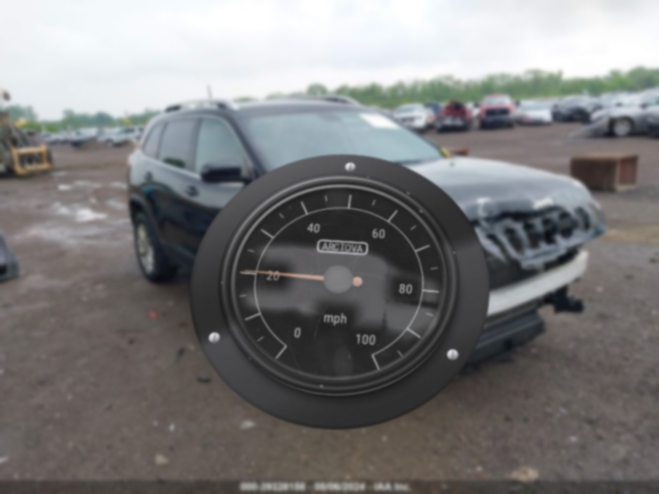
20; mph
